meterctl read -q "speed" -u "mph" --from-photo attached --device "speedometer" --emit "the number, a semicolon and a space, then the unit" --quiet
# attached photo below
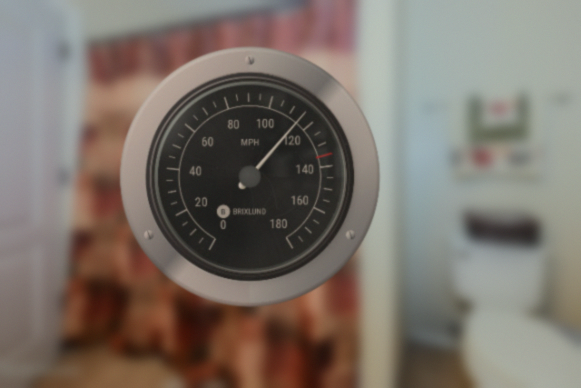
115; mph
